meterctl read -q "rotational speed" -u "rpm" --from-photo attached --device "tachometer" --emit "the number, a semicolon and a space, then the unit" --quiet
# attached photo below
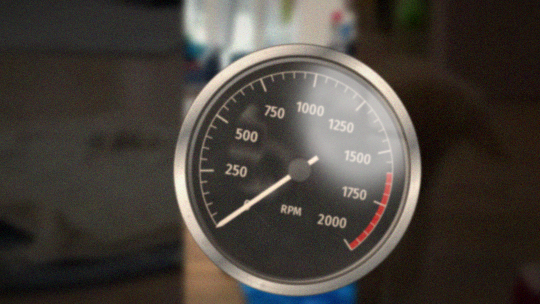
0; rpm
